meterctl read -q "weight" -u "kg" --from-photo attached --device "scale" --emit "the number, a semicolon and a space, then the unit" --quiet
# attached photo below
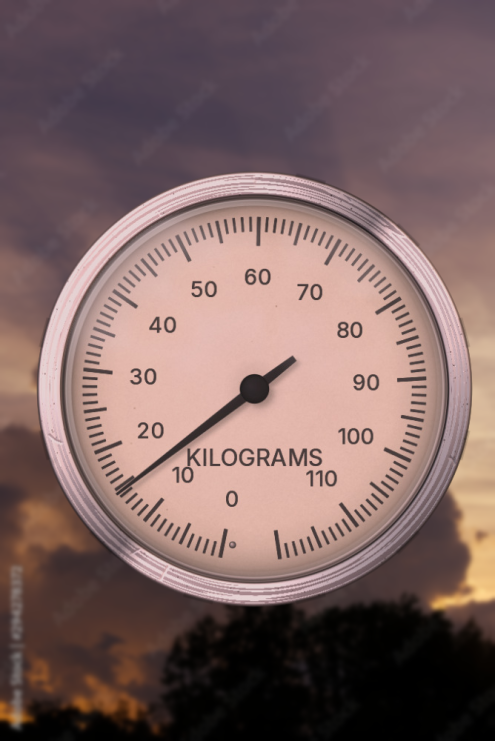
14.5; kg
